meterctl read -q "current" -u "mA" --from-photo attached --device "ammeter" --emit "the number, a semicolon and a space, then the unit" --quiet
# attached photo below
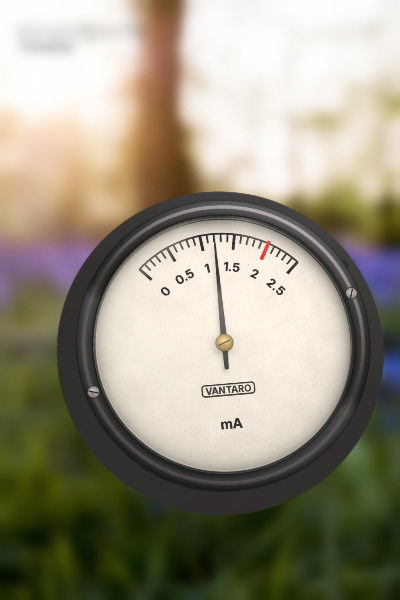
1.2; mA
